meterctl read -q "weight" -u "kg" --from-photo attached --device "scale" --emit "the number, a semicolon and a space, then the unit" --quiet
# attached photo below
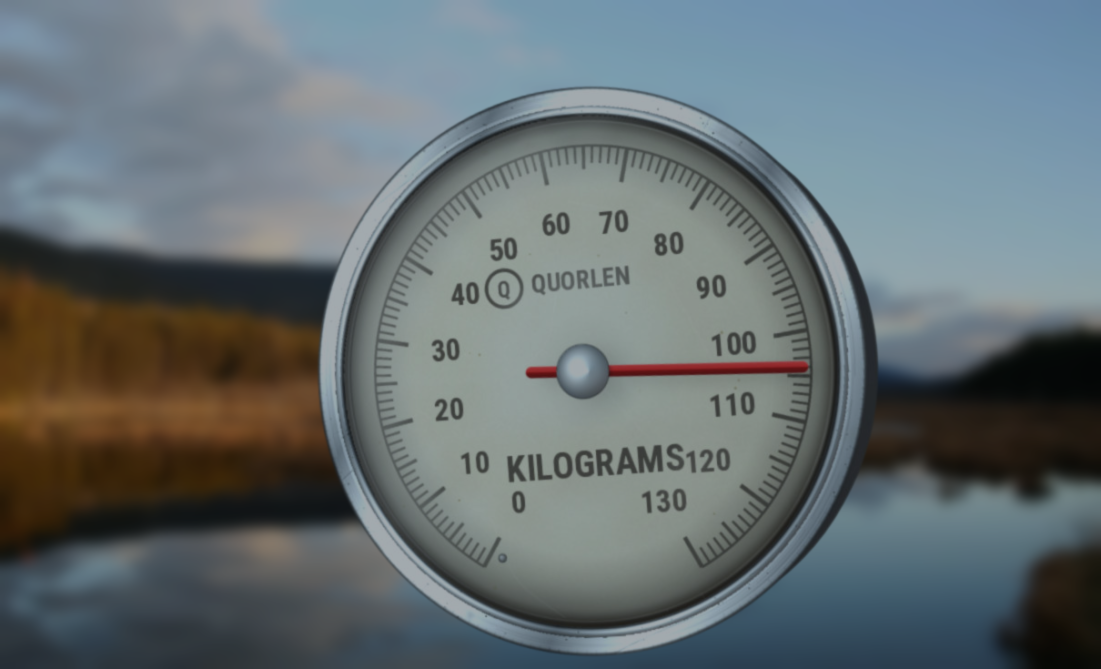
104; kg
